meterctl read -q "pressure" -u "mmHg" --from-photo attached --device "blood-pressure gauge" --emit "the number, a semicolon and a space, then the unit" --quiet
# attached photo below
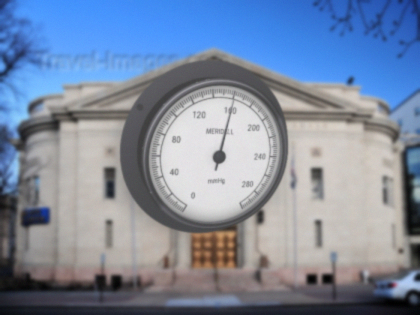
160; mmHg
